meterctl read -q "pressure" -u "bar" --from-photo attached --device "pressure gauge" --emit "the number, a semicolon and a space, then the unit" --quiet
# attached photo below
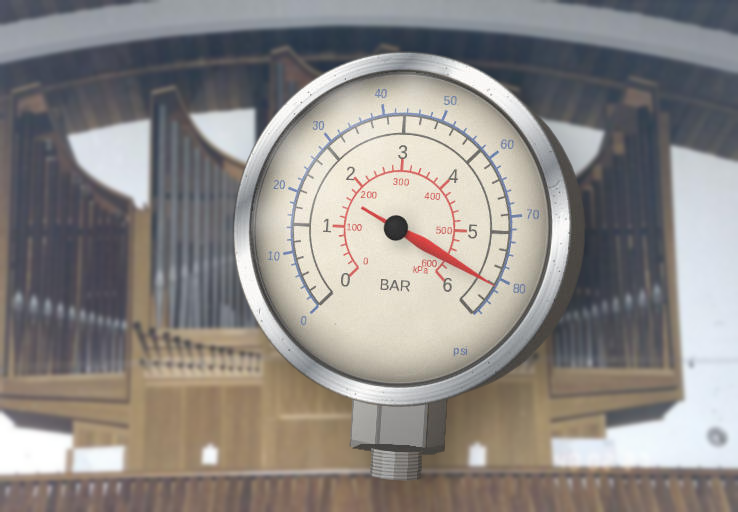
5.6; bar
